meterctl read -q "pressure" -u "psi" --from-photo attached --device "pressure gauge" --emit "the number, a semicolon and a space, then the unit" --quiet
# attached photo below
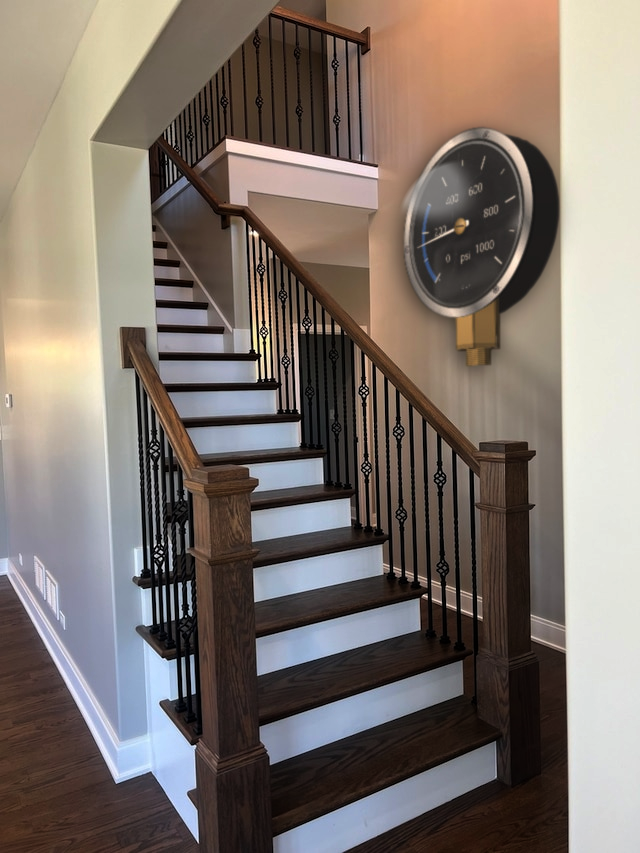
150; psi
